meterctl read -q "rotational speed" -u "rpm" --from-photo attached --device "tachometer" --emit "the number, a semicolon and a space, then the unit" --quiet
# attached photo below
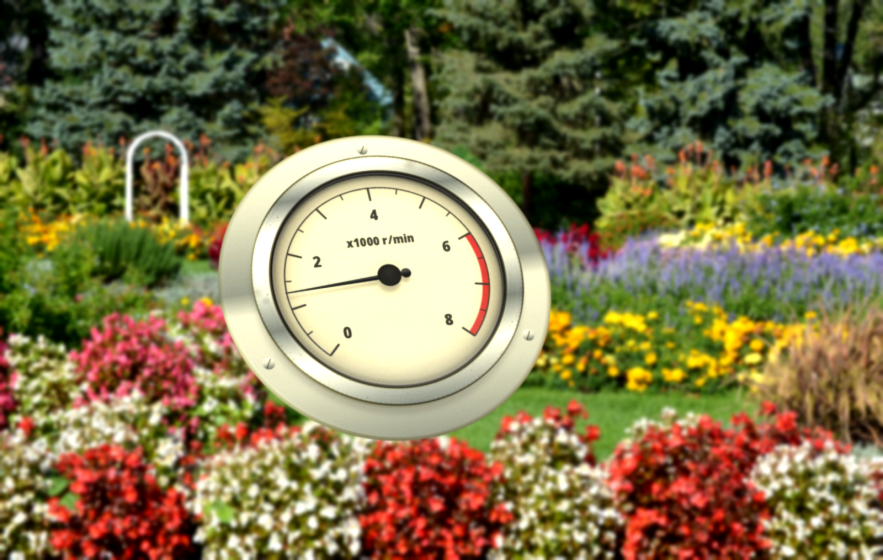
1250; rpm
